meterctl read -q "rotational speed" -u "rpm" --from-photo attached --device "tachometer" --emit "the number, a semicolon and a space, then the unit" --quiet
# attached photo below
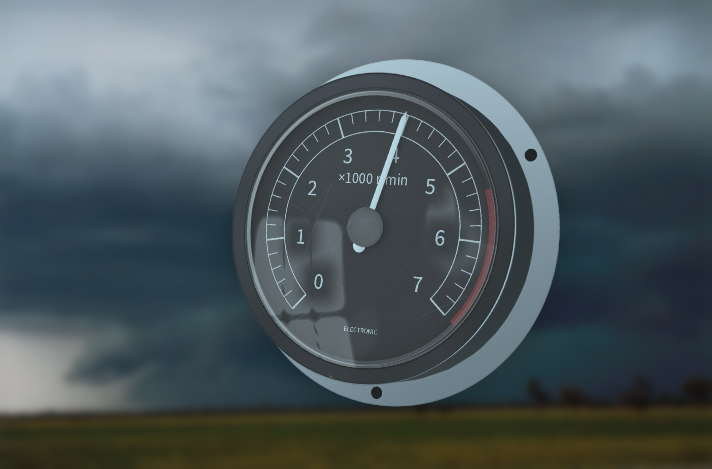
4000; rpm
